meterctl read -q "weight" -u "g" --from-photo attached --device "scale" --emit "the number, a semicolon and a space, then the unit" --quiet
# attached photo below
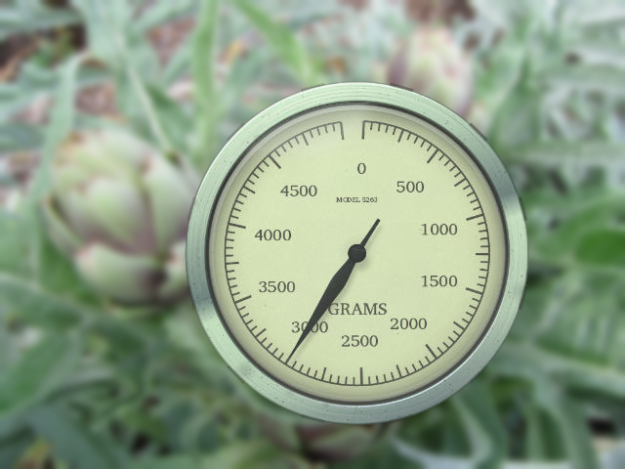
3000; g
